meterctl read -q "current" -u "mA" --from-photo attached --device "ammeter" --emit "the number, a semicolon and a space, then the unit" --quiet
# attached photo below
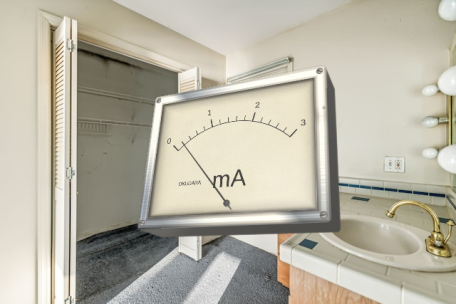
0.2; mA
